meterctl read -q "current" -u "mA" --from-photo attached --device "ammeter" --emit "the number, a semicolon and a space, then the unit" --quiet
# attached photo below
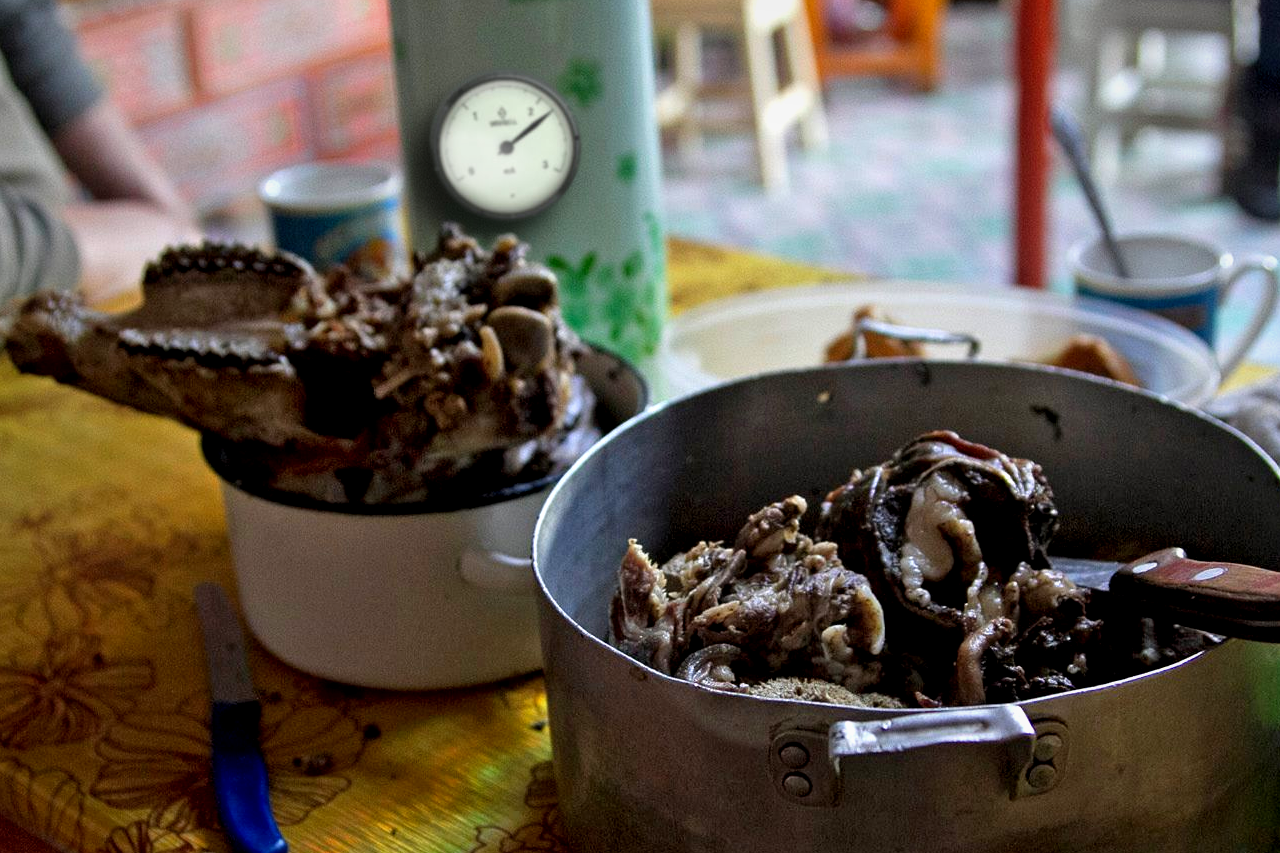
2.2; mA
